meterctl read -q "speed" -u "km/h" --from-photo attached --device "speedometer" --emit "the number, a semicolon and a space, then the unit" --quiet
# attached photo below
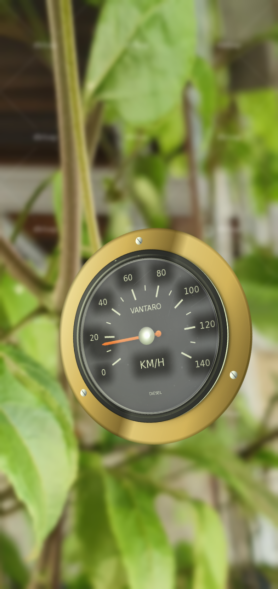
15; km/h
